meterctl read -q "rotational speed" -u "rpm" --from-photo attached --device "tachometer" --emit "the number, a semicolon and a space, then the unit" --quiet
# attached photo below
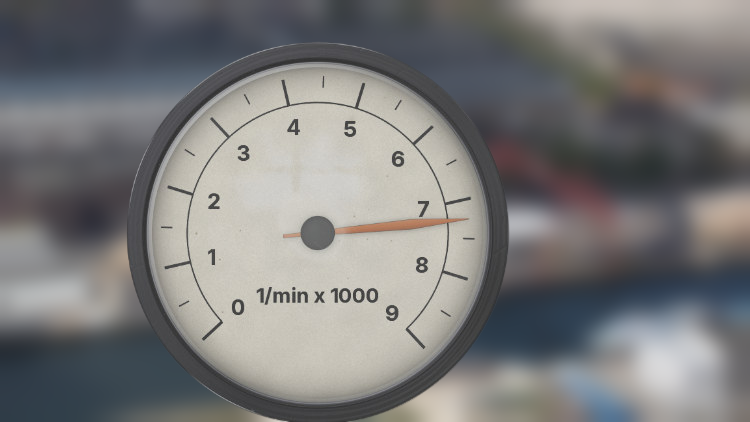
7250; rpm
